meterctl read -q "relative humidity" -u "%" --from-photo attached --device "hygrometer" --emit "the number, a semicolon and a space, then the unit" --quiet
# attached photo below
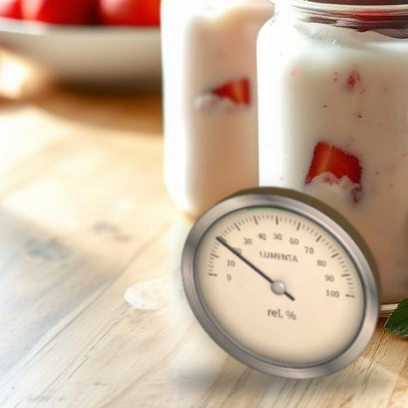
20; %
